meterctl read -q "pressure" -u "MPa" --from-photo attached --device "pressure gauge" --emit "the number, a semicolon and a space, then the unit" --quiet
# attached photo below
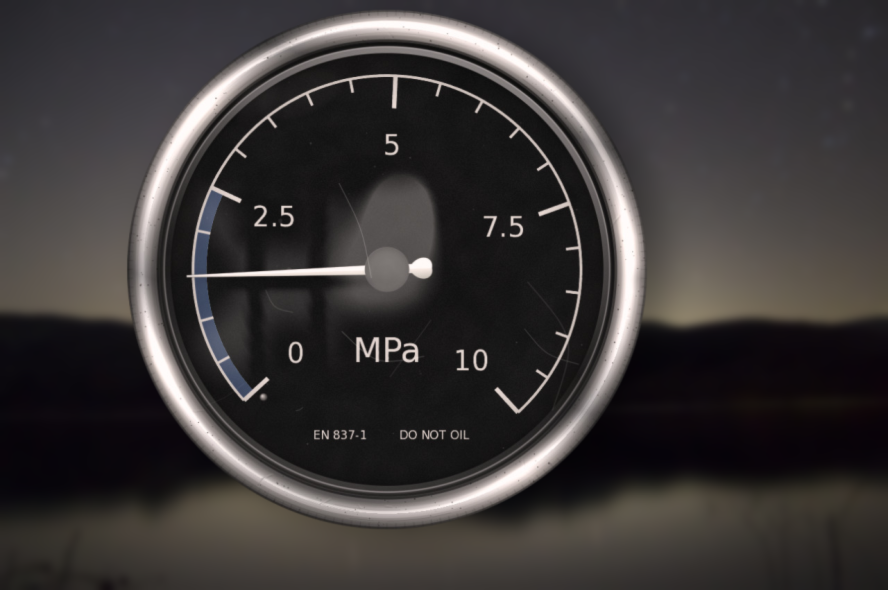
1.5; MPa
